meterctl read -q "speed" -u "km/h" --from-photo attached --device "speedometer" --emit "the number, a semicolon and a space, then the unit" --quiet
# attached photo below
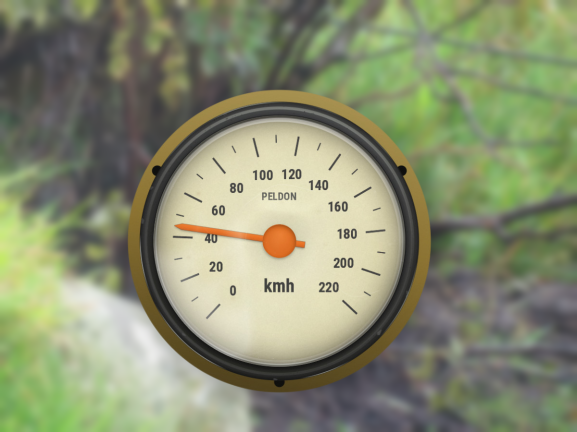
45; km/h
